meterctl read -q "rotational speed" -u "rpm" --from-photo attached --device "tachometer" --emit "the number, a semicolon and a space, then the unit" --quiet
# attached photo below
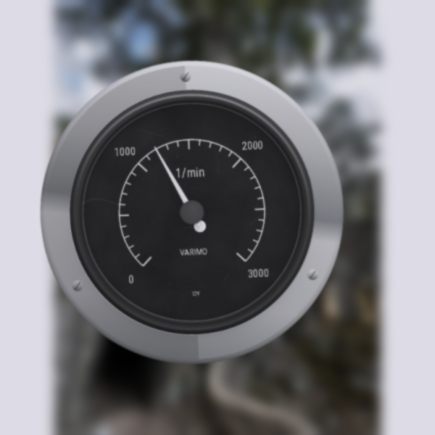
1200; rpm
